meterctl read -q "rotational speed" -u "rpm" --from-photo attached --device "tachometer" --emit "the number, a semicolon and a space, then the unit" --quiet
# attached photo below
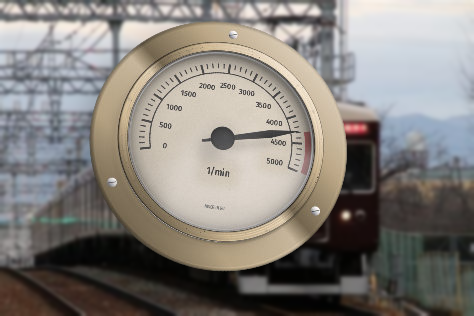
4300; rpm
